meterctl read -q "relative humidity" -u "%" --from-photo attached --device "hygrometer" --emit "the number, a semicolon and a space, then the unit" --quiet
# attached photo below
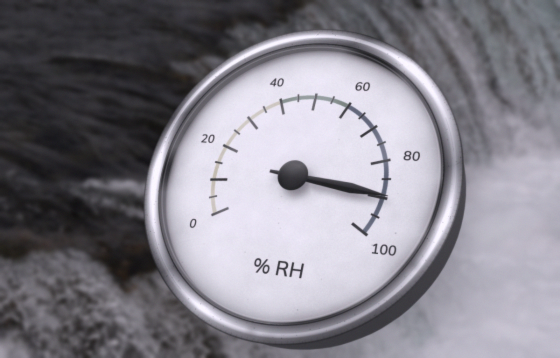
90; %
